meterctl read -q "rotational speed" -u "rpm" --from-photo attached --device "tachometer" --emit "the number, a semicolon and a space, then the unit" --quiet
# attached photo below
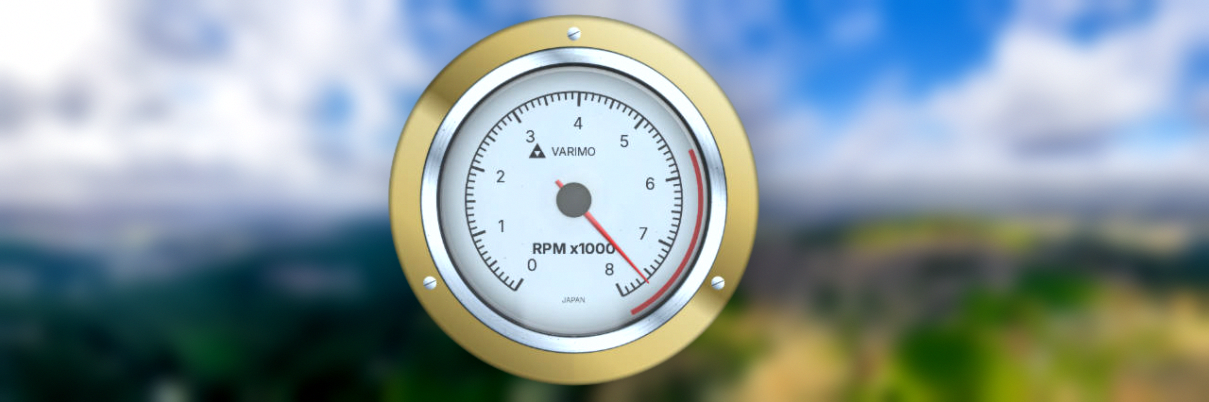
7600; rpm
